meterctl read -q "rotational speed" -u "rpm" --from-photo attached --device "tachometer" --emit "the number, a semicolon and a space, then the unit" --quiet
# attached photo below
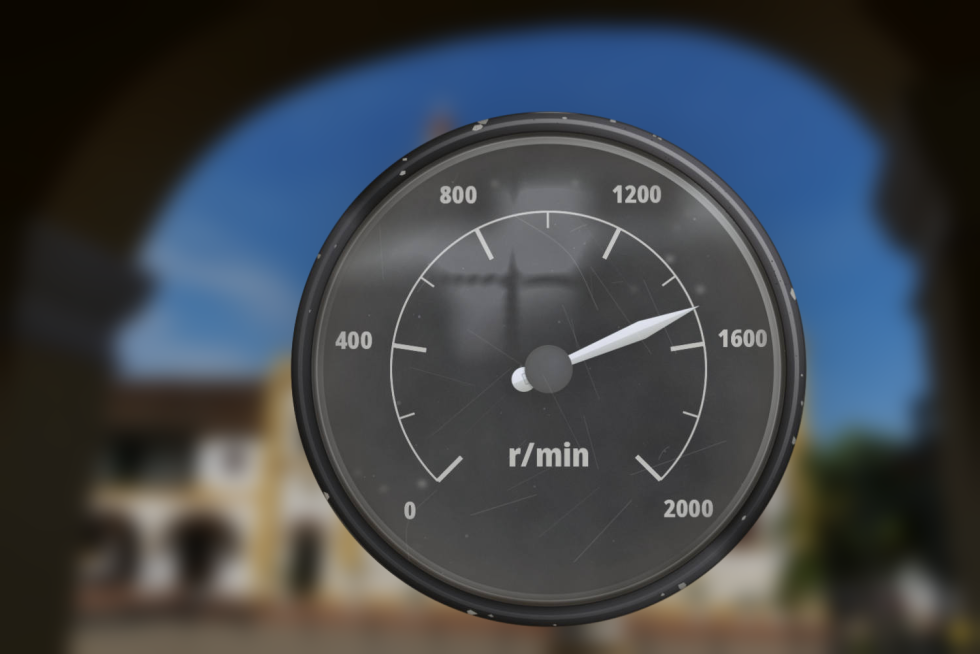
1500; rpm
